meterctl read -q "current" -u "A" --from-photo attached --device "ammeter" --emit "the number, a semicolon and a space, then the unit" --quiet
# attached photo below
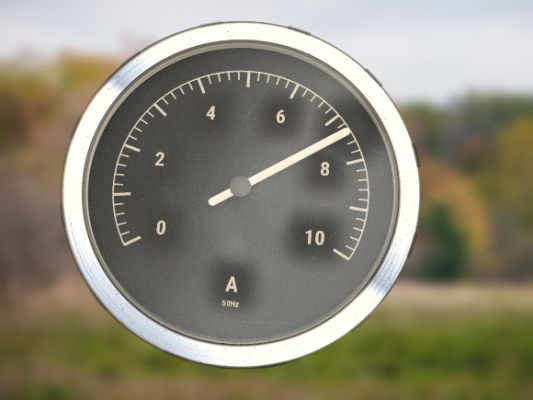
7.4; A
